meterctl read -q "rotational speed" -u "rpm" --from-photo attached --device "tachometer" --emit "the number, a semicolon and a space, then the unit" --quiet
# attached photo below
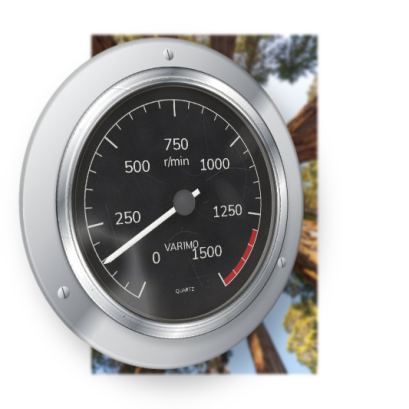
150; rpm
